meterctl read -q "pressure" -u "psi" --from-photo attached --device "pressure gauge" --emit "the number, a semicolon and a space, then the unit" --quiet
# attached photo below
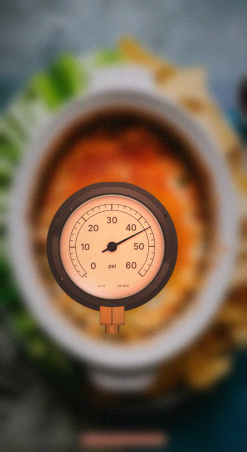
44; psi
